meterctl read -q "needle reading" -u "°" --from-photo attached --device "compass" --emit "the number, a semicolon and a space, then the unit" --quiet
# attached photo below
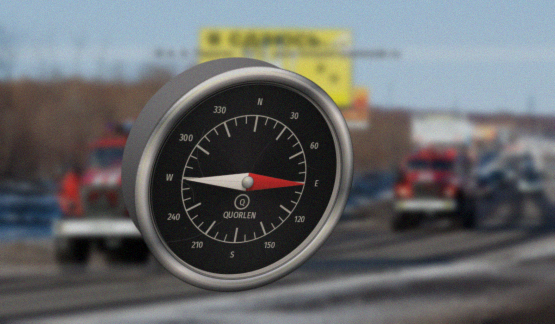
90; °
